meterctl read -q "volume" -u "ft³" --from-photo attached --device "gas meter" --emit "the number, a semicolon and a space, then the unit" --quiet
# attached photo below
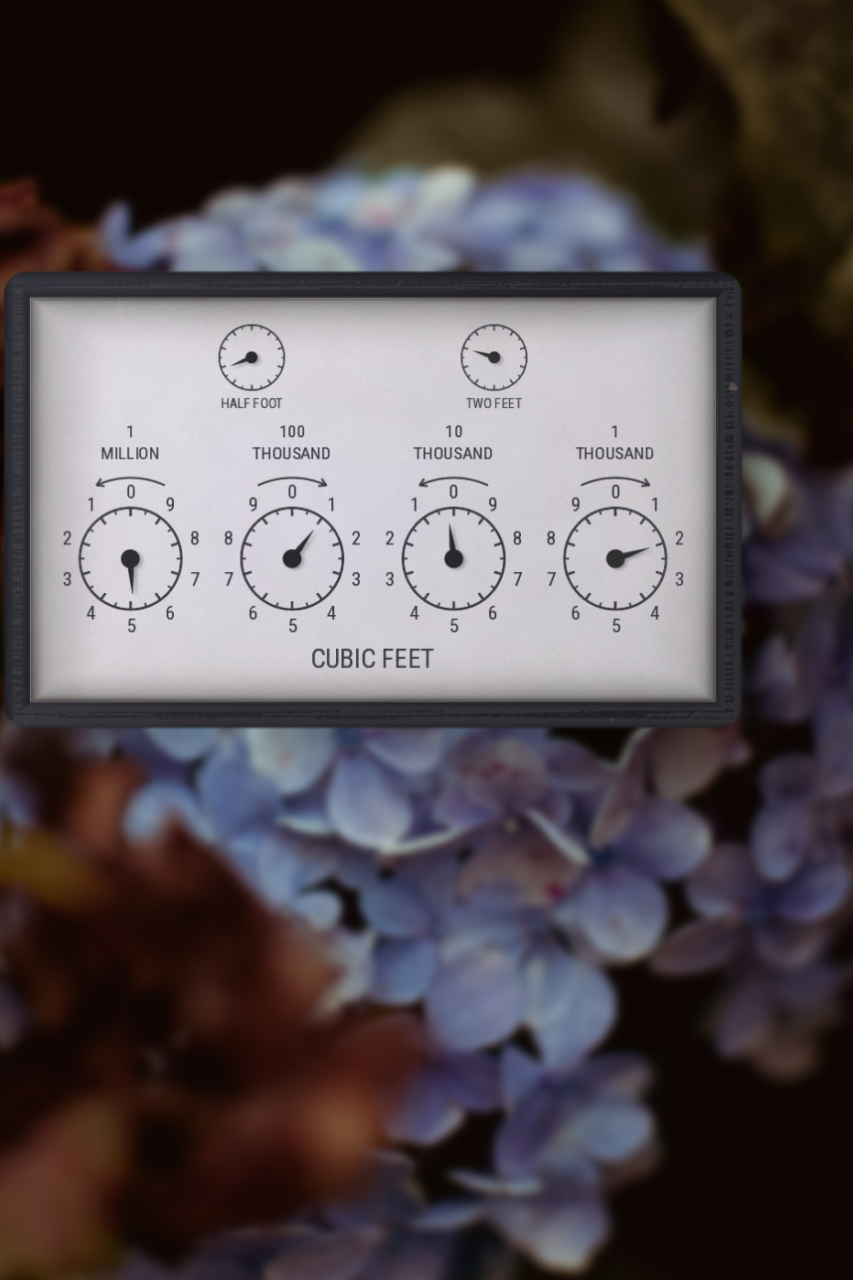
510200; ft³
